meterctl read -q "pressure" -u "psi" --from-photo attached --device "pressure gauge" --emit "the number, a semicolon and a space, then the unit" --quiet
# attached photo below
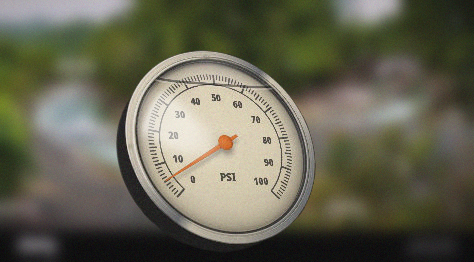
5; psi
